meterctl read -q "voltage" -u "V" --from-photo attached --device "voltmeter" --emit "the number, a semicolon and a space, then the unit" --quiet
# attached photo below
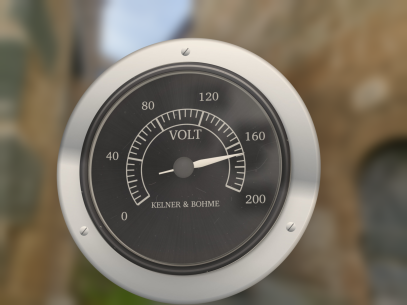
170; V
